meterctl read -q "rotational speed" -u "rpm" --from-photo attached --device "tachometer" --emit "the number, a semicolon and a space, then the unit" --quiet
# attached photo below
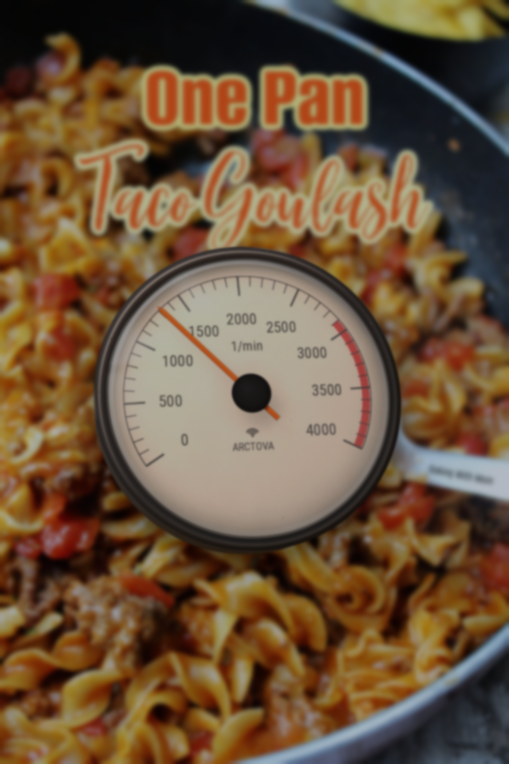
1300; rpm
